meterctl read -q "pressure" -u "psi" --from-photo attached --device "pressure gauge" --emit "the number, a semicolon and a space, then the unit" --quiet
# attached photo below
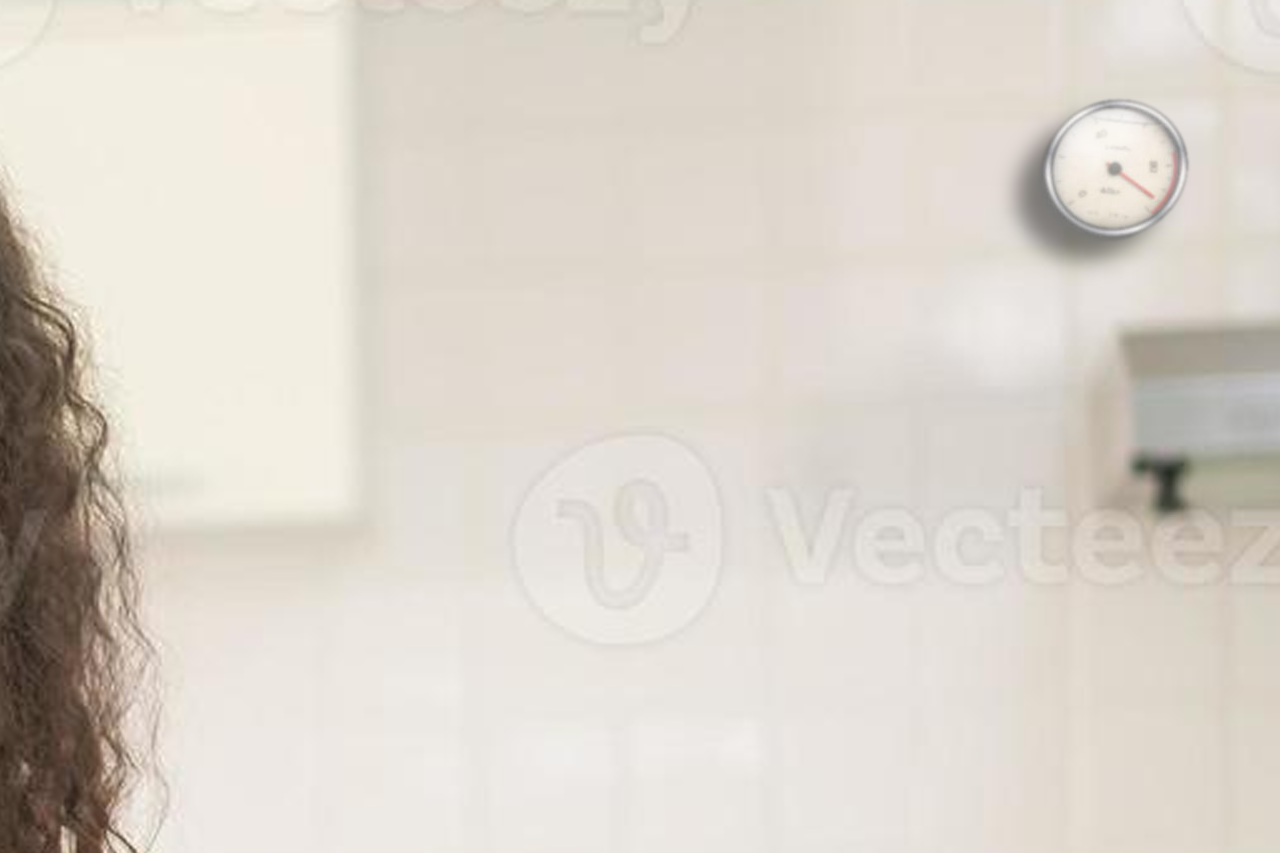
95; psi
